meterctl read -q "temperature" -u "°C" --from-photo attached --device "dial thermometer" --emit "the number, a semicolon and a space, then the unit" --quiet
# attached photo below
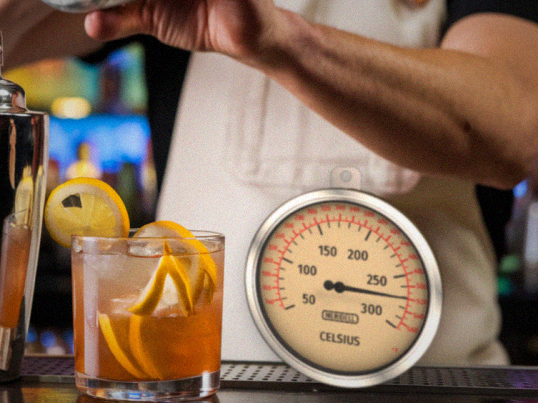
270; °C
